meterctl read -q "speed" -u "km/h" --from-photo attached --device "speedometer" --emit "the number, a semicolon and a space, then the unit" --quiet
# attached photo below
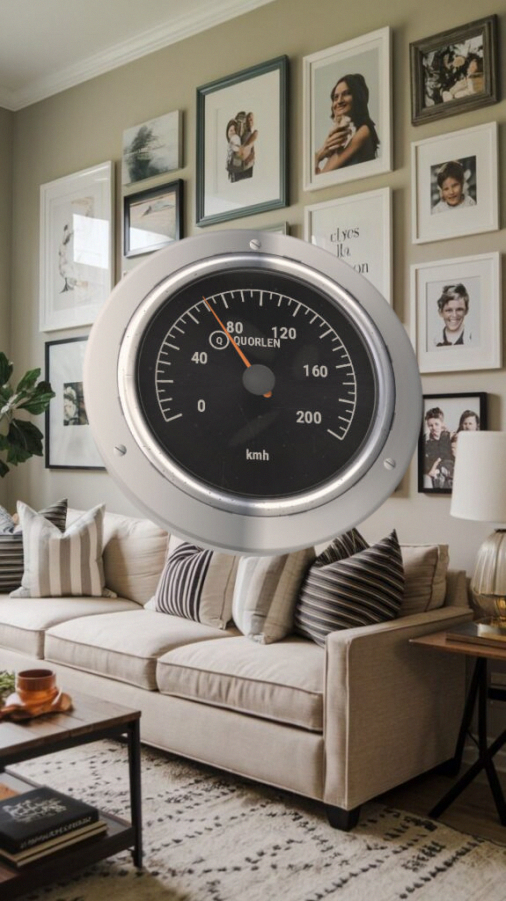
70; km/h
